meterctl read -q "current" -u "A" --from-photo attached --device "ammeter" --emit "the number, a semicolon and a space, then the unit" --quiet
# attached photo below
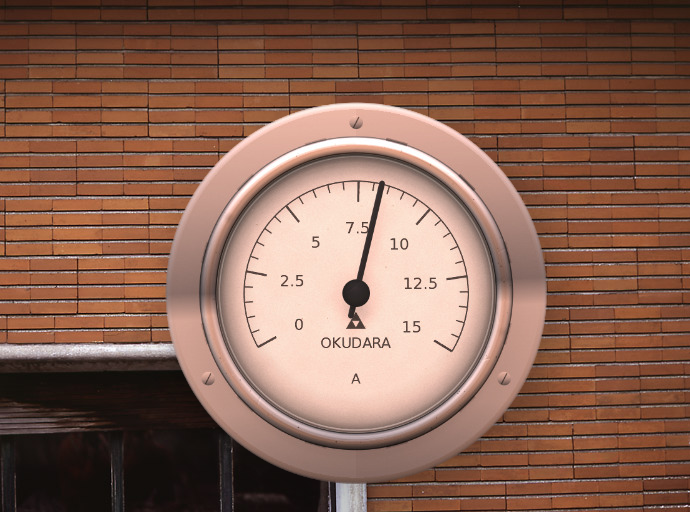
8.25; A
